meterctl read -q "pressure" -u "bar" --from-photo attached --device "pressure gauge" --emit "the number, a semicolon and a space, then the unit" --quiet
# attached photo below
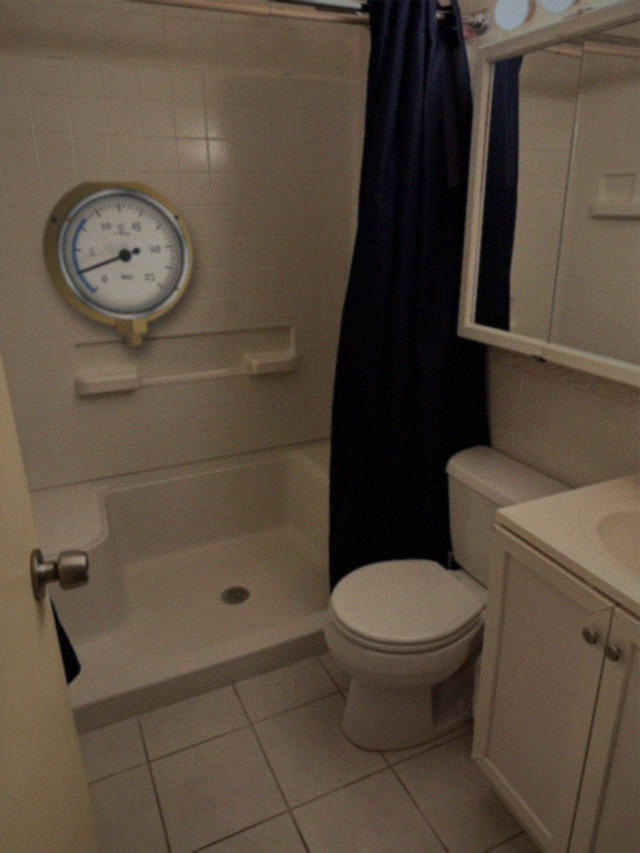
2.5; bar
